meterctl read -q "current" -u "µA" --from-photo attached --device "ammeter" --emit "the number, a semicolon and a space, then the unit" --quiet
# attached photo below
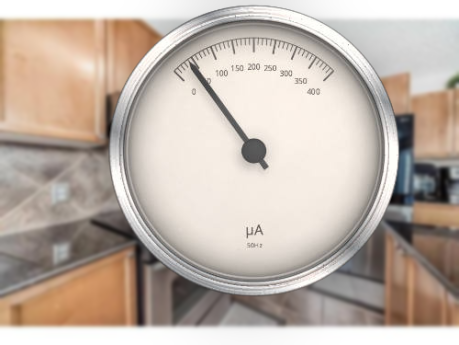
40; µA
